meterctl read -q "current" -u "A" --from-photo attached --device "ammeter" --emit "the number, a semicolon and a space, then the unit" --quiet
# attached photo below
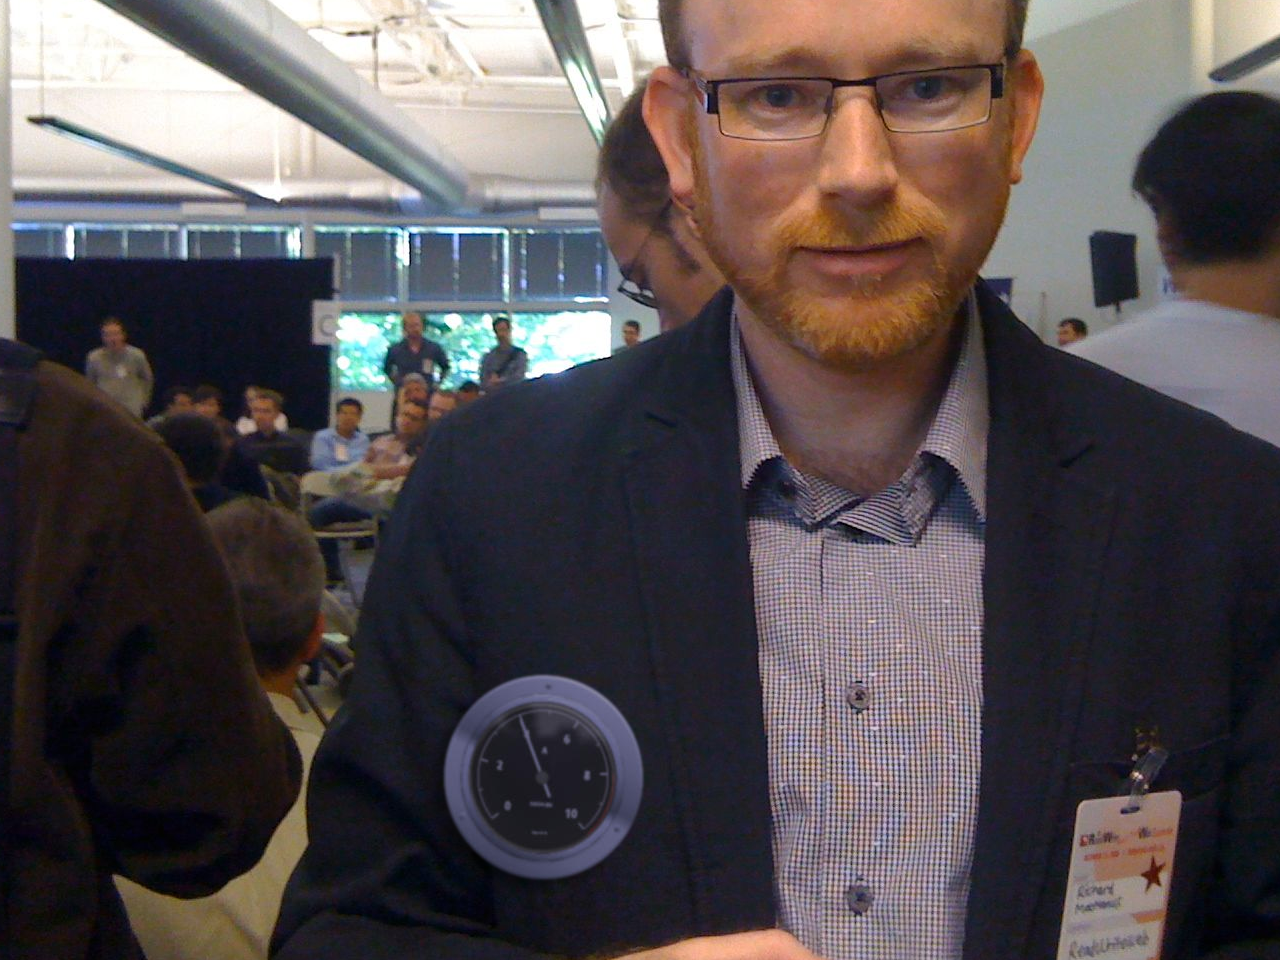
4; A
